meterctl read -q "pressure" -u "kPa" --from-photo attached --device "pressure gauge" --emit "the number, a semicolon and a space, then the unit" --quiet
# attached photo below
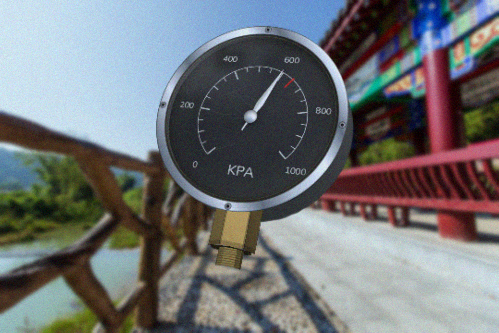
600; kPa
